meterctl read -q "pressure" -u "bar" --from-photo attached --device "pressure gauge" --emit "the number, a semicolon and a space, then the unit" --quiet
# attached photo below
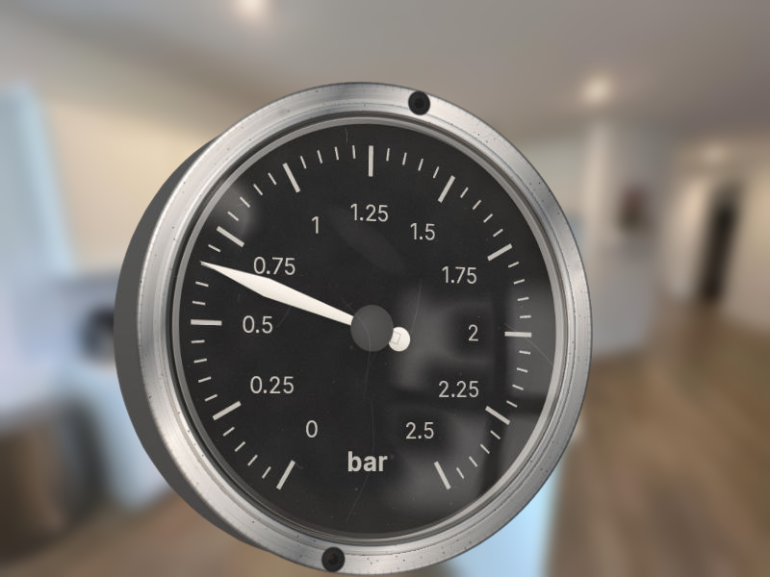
0.65; bar
